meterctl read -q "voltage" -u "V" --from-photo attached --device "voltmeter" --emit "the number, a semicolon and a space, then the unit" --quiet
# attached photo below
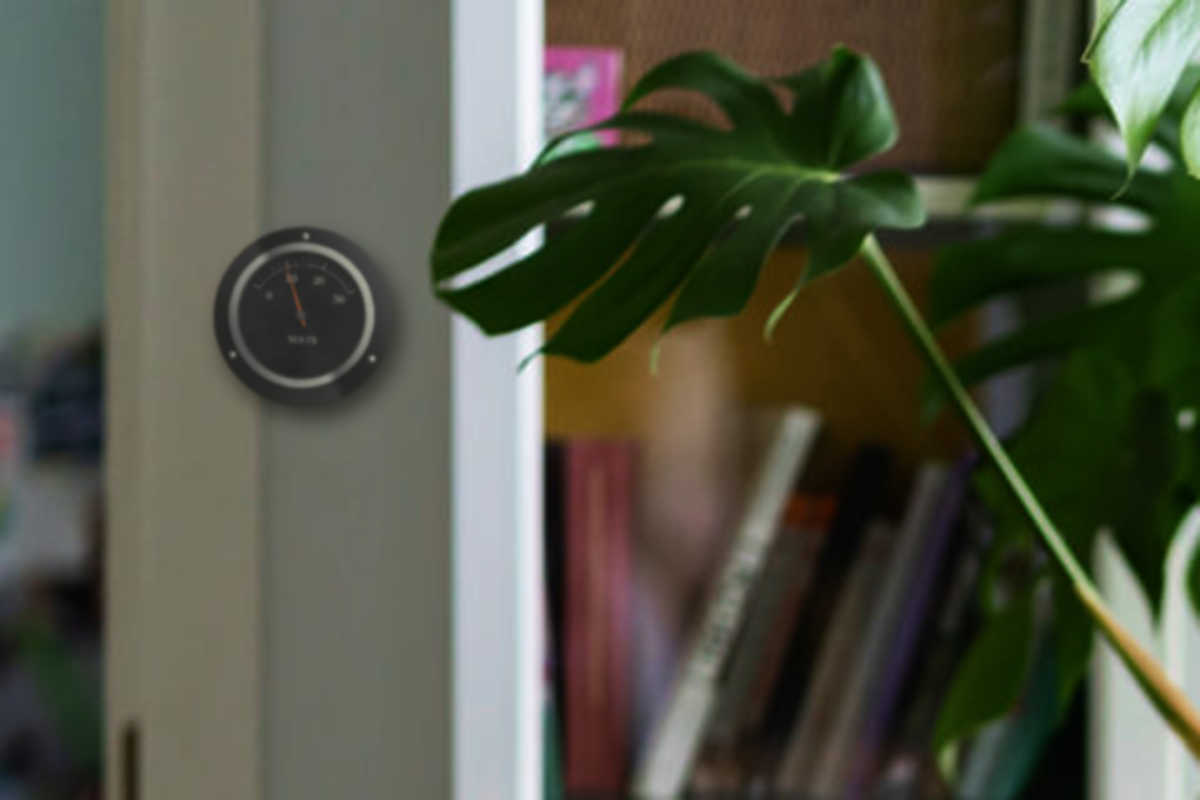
10; V
